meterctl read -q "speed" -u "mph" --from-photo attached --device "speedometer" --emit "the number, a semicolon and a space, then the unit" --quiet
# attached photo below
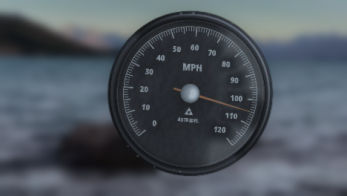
105; mph
